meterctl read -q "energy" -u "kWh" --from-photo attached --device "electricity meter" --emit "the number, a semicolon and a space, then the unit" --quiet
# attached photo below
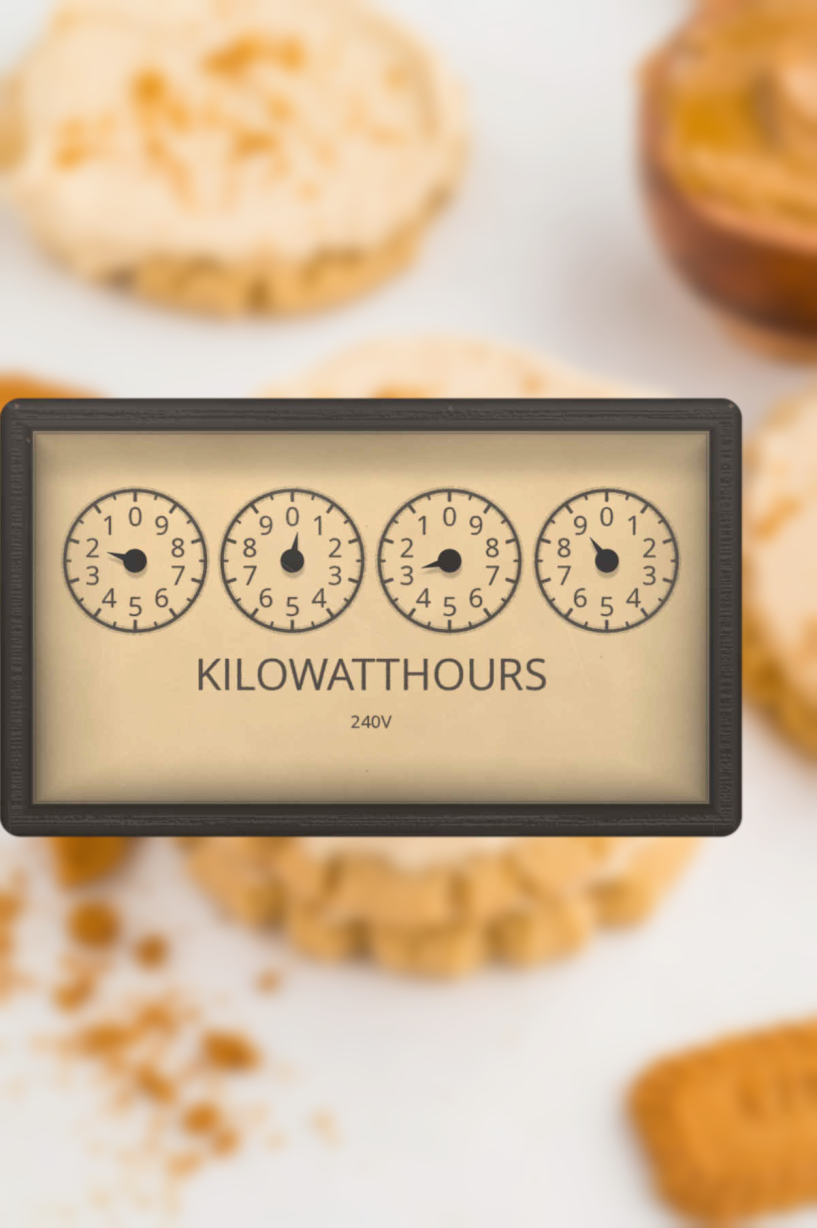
2029; kWh
